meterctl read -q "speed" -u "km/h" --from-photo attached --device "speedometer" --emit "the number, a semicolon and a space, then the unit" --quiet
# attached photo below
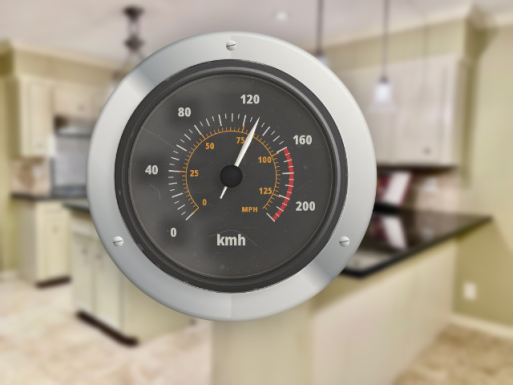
130; km/h
